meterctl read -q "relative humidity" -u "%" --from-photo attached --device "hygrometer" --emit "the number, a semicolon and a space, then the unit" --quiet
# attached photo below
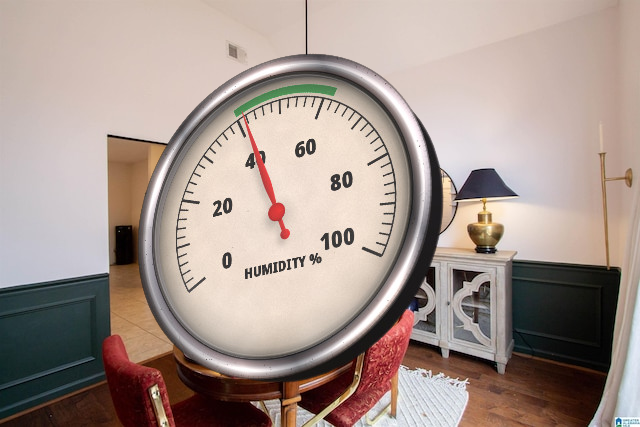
42; %
